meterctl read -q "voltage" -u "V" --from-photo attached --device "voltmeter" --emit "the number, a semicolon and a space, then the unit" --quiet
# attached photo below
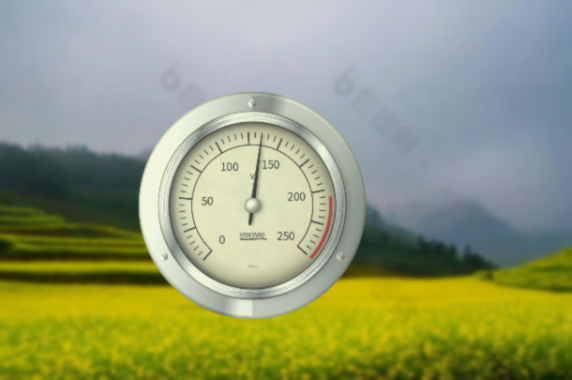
135; V
